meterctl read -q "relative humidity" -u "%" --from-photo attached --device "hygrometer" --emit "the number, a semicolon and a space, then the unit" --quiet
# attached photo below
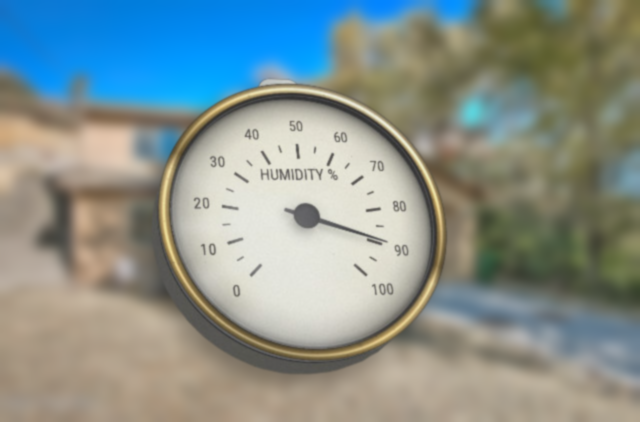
90; %
